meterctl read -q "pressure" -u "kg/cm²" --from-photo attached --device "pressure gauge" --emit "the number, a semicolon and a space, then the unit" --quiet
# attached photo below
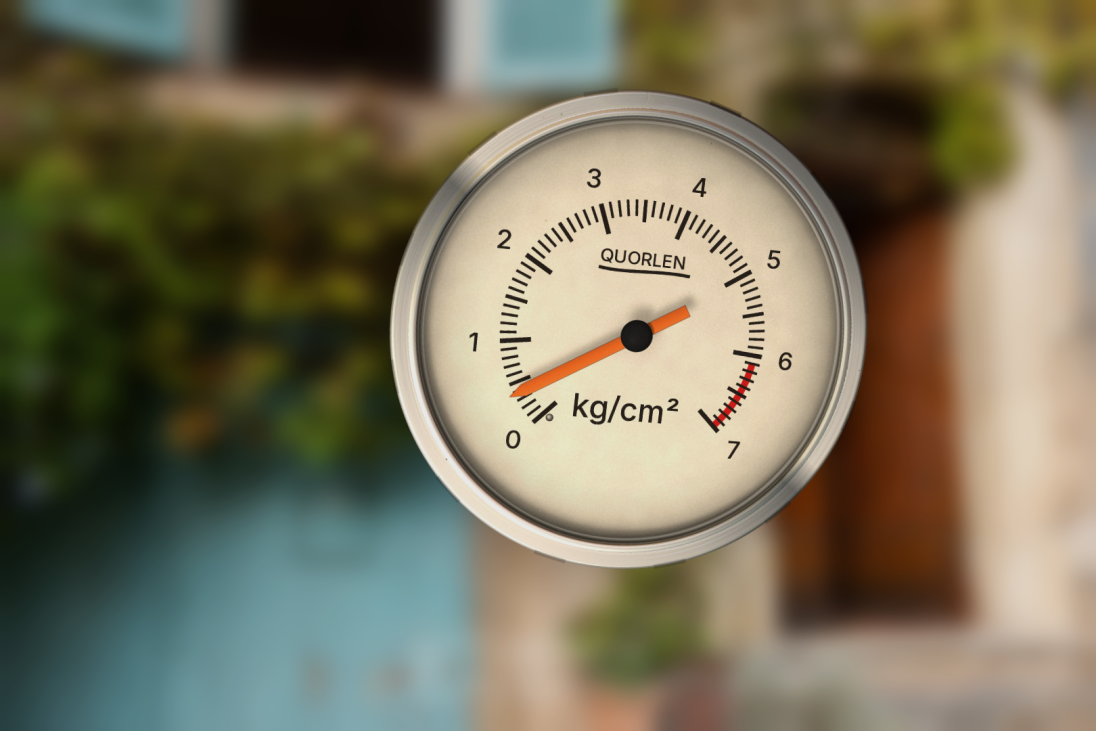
0.4; kg/cm²
